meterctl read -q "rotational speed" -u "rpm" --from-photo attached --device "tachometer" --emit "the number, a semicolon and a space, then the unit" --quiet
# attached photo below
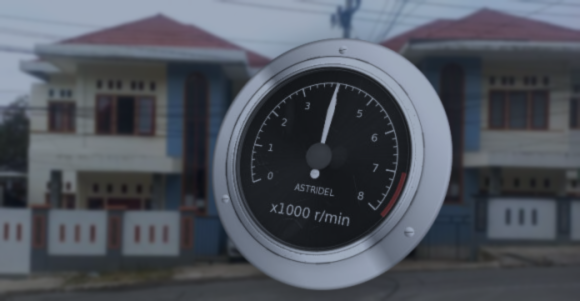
4000; rpm
